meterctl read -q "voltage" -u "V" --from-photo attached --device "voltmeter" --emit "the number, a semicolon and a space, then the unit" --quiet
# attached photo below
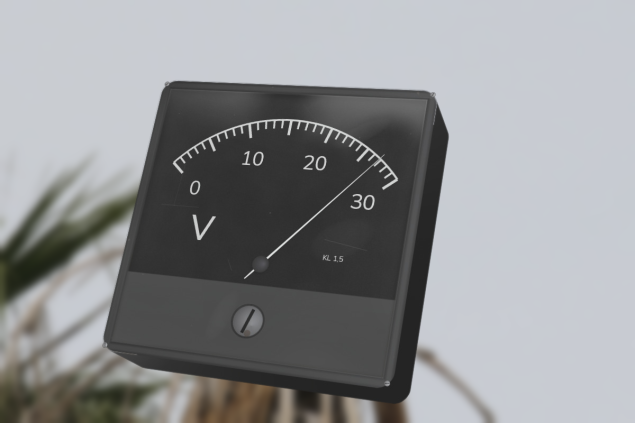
27; V
